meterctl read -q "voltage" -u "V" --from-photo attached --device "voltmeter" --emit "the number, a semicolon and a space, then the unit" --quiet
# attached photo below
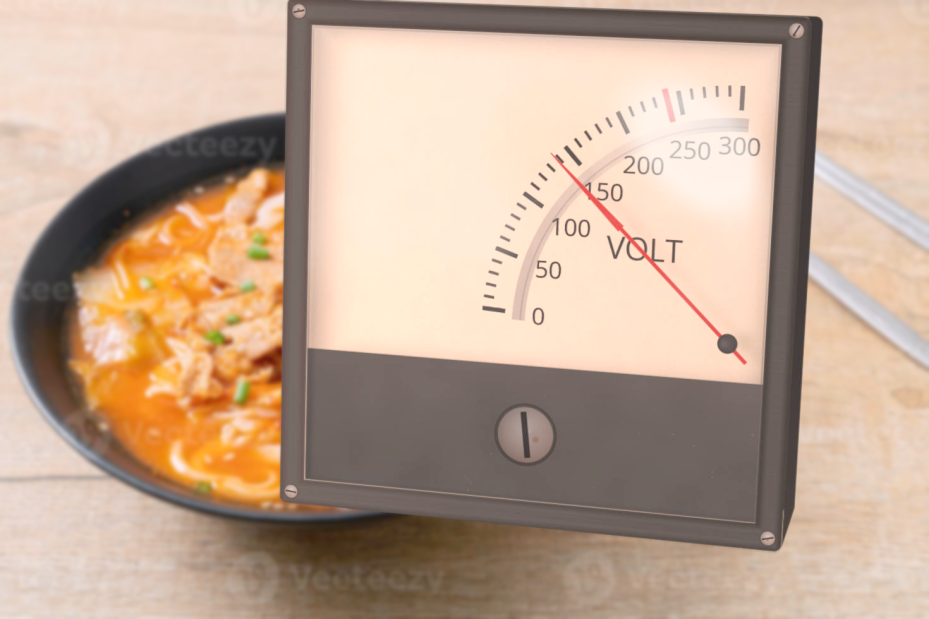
140; V
